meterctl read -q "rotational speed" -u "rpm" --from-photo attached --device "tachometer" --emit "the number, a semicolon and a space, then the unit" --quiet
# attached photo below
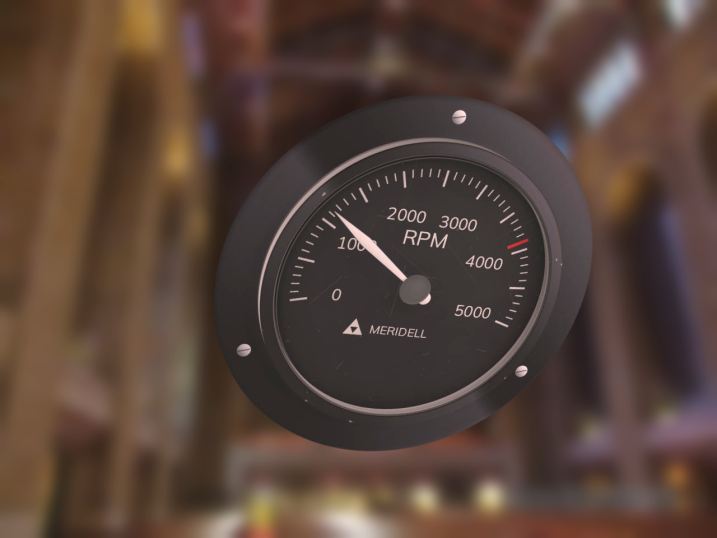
1150; rpm
